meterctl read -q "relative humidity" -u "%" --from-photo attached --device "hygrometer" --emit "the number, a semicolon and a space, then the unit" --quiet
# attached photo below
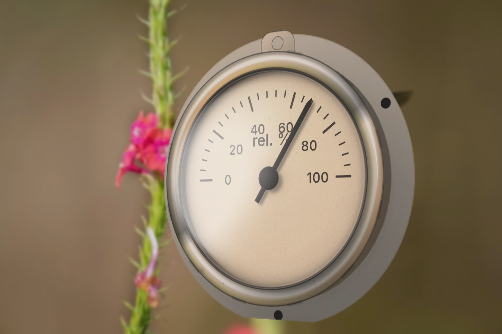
68; %
